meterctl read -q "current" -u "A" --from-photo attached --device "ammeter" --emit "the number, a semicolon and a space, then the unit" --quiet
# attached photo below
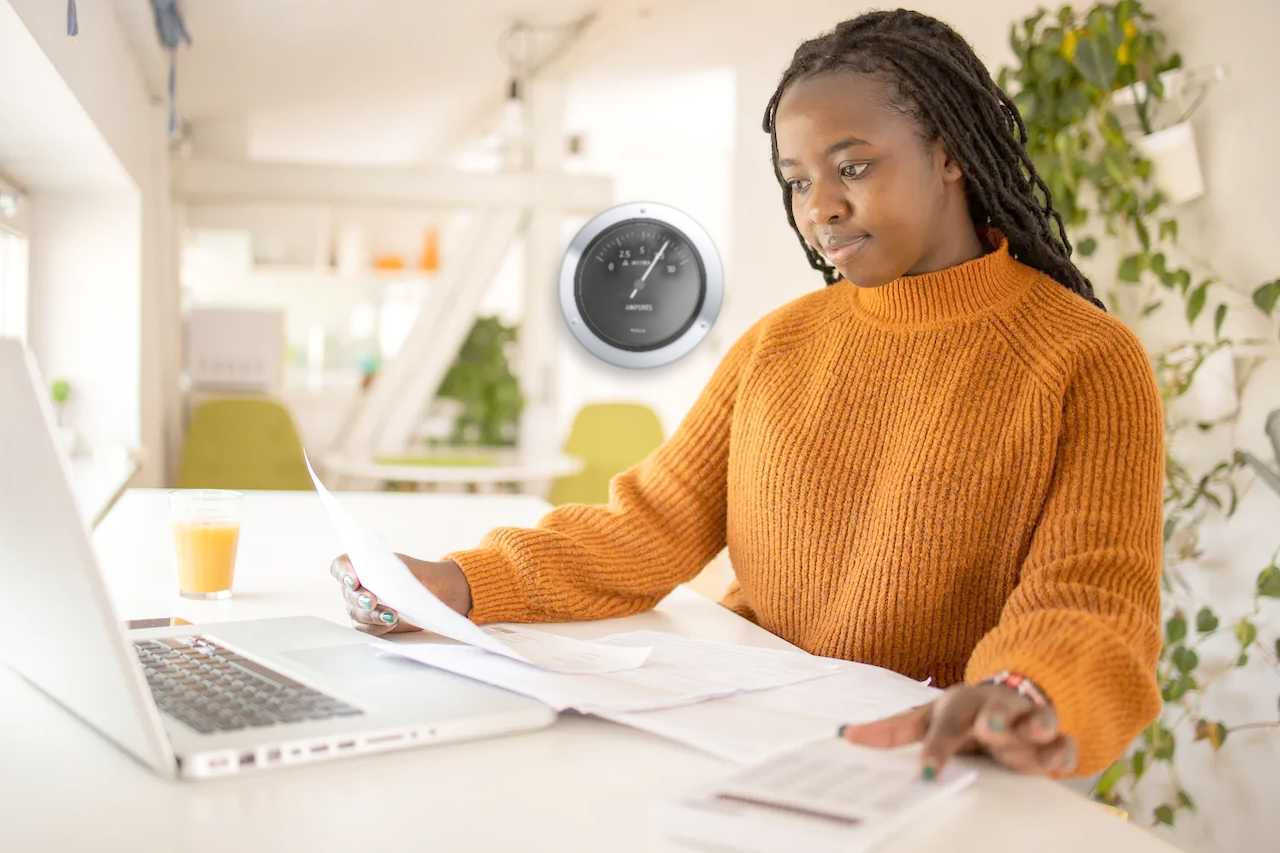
7.5; A
